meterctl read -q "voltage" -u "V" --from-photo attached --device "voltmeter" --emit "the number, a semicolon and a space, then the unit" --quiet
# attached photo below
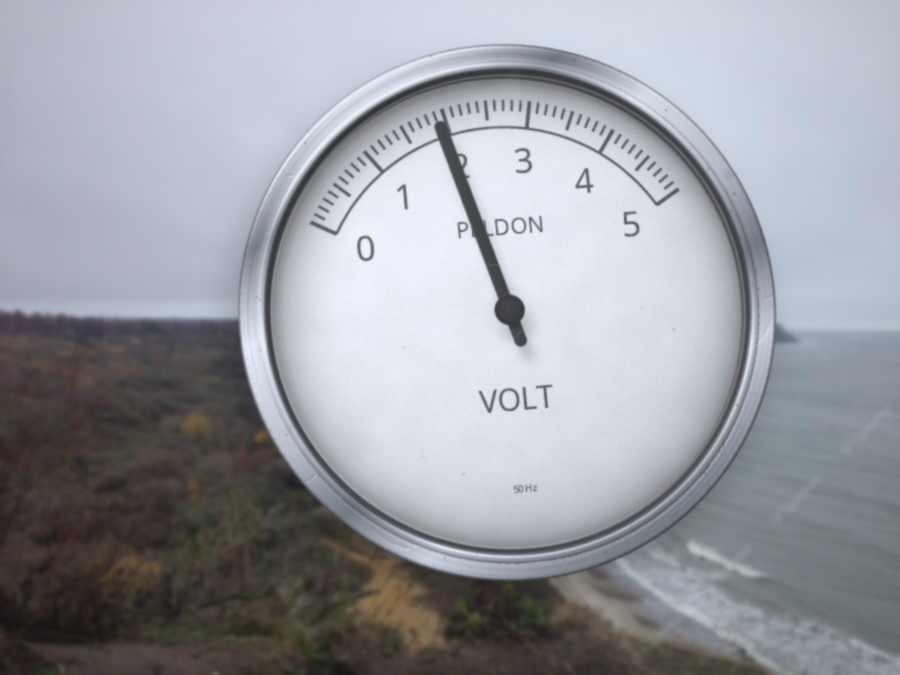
1.9; V
